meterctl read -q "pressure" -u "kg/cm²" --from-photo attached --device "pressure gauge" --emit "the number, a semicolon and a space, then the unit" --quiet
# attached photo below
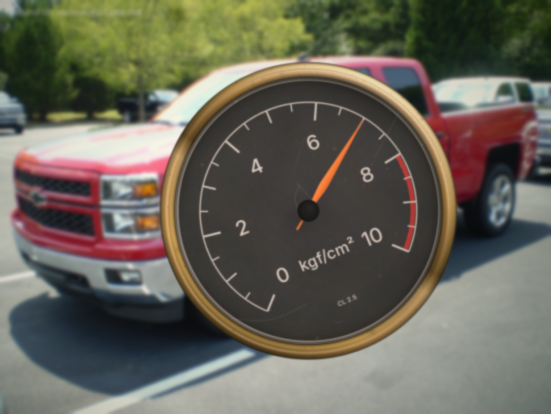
7; kg/cm²
